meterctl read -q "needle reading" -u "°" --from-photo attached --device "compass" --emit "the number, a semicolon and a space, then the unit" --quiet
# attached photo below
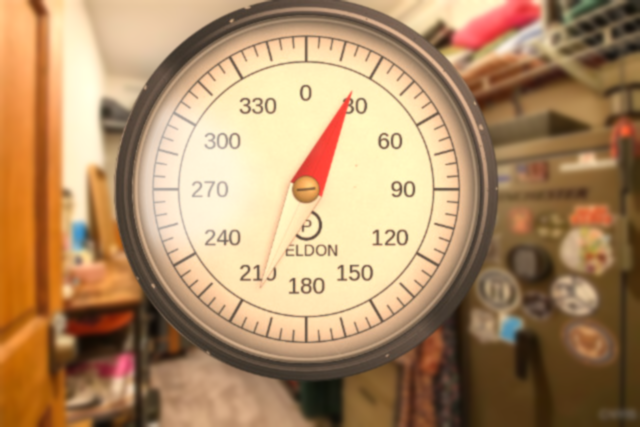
25; °
